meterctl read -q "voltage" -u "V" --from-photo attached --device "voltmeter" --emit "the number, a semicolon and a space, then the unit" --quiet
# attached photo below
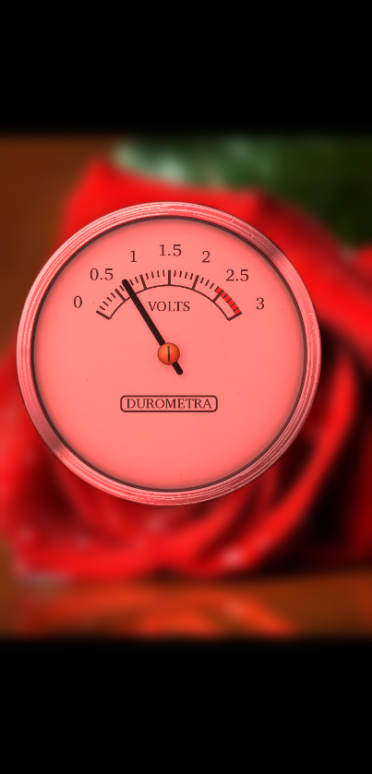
0.7; V
